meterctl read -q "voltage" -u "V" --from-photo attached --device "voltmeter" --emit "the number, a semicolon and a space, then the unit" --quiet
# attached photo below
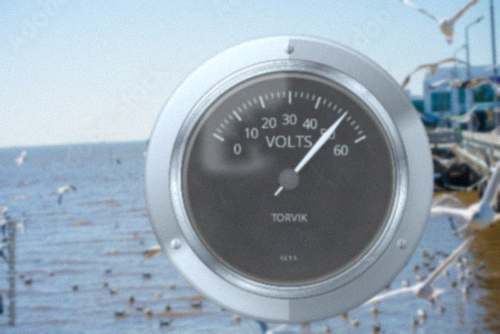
50; V
